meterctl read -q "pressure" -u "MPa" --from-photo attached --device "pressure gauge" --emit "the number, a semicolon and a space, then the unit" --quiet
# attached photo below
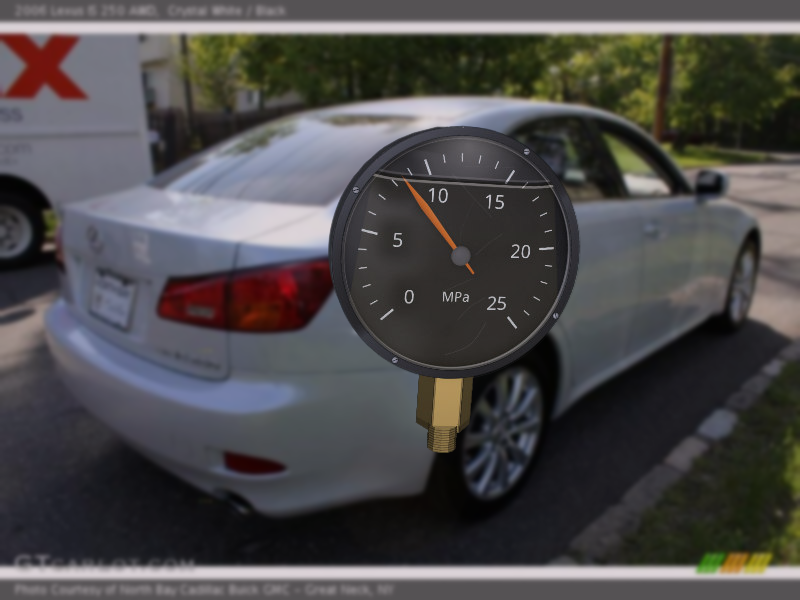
8.5; MPa
